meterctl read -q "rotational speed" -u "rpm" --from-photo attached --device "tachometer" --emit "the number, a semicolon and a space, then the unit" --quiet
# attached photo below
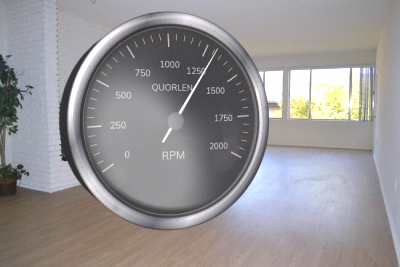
1300; rpm
